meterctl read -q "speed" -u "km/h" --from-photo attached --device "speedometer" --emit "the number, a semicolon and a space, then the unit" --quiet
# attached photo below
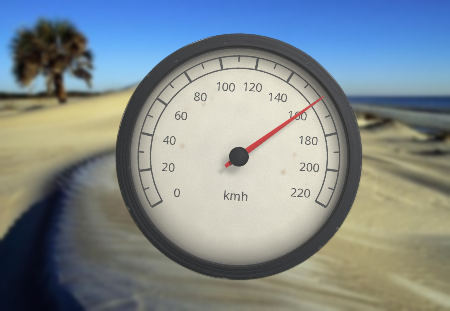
160; km/h
